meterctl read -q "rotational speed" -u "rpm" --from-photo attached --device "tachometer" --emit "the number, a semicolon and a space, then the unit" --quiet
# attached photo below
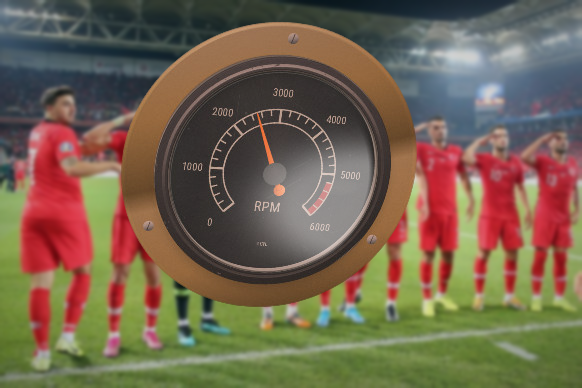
2500; rpm
